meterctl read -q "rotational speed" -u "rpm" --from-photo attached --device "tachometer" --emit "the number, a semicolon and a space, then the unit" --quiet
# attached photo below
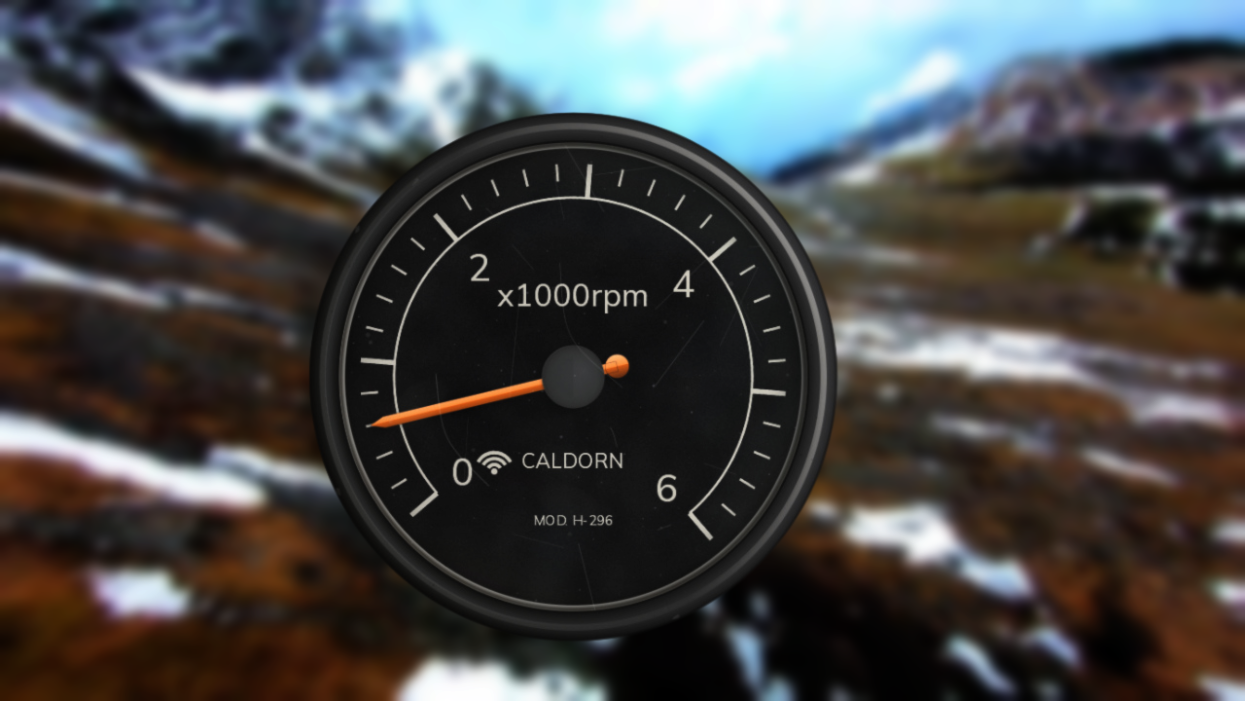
600; rpm
